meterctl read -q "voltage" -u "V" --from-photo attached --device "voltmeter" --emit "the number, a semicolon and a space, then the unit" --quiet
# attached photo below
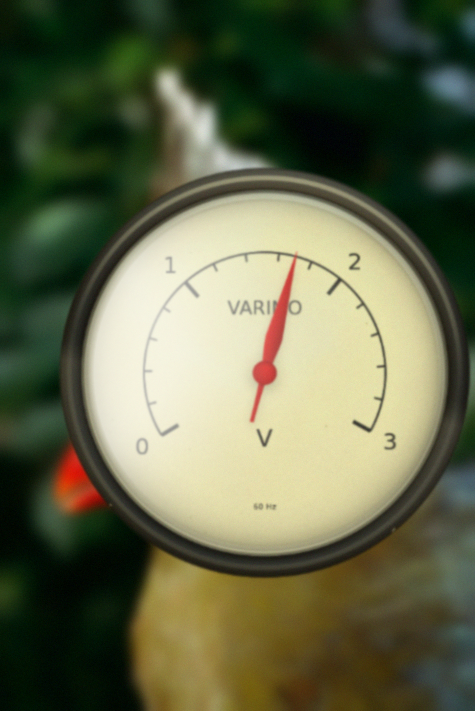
1.7; V
